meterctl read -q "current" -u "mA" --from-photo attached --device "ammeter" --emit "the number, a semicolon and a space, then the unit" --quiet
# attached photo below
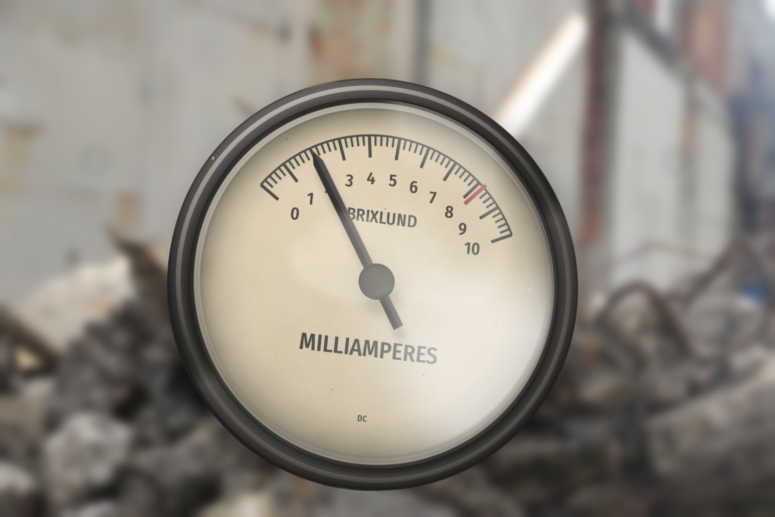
2; mA
